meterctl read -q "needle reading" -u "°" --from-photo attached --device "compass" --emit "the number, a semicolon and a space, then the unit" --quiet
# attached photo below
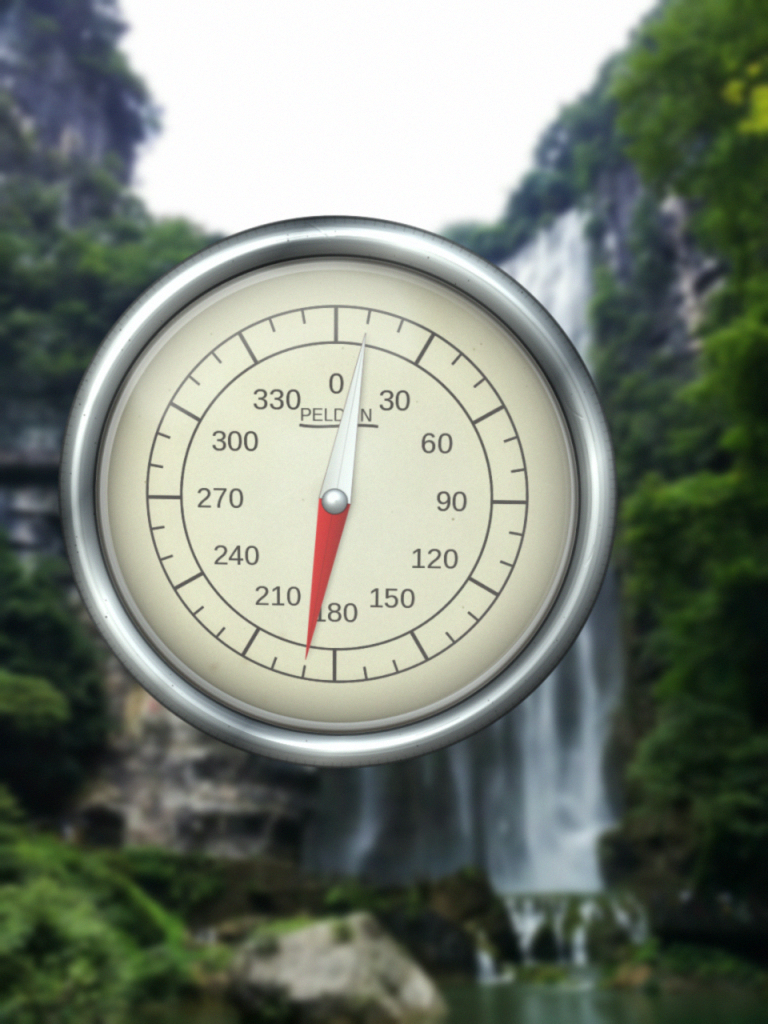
190; °
